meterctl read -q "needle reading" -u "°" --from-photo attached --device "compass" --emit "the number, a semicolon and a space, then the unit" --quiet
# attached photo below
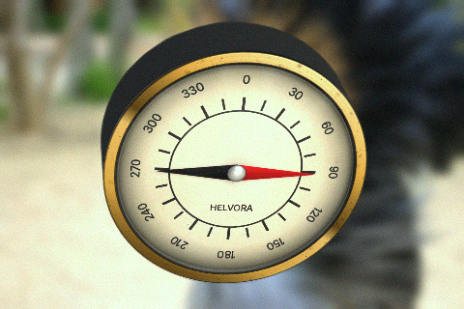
90; °
